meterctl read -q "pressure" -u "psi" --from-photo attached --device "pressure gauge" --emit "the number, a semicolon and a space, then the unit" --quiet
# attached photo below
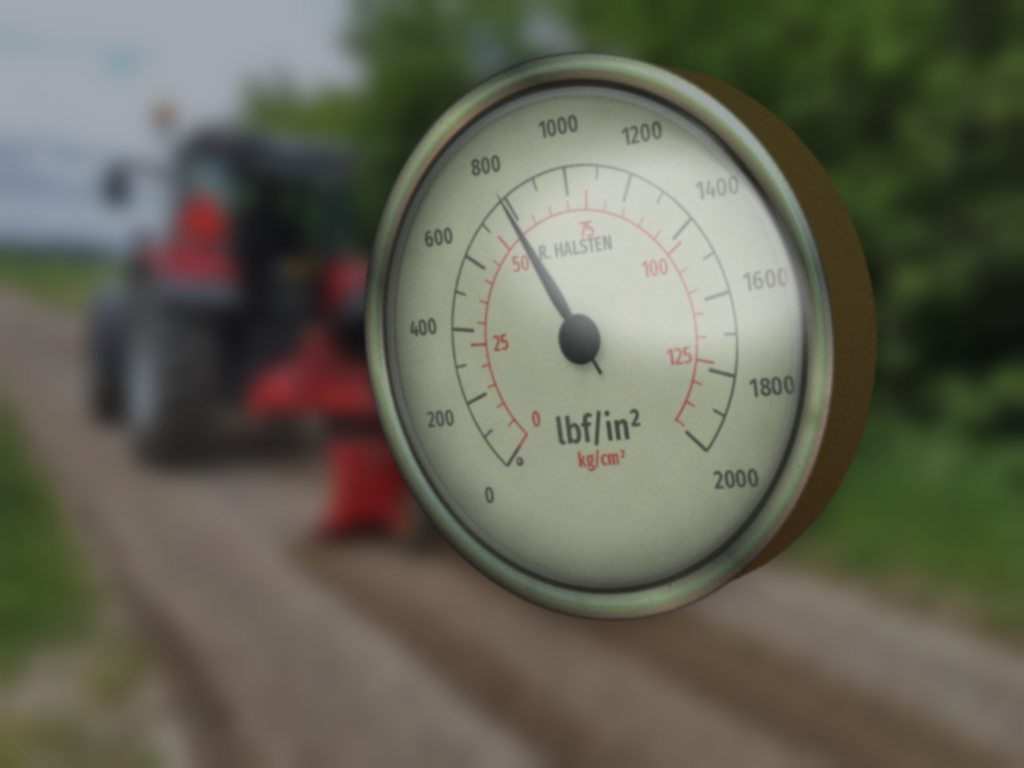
800; psi
